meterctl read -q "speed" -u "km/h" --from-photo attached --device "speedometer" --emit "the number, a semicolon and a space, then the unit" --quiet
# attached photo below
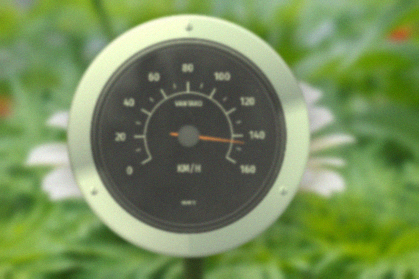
145; km/h
